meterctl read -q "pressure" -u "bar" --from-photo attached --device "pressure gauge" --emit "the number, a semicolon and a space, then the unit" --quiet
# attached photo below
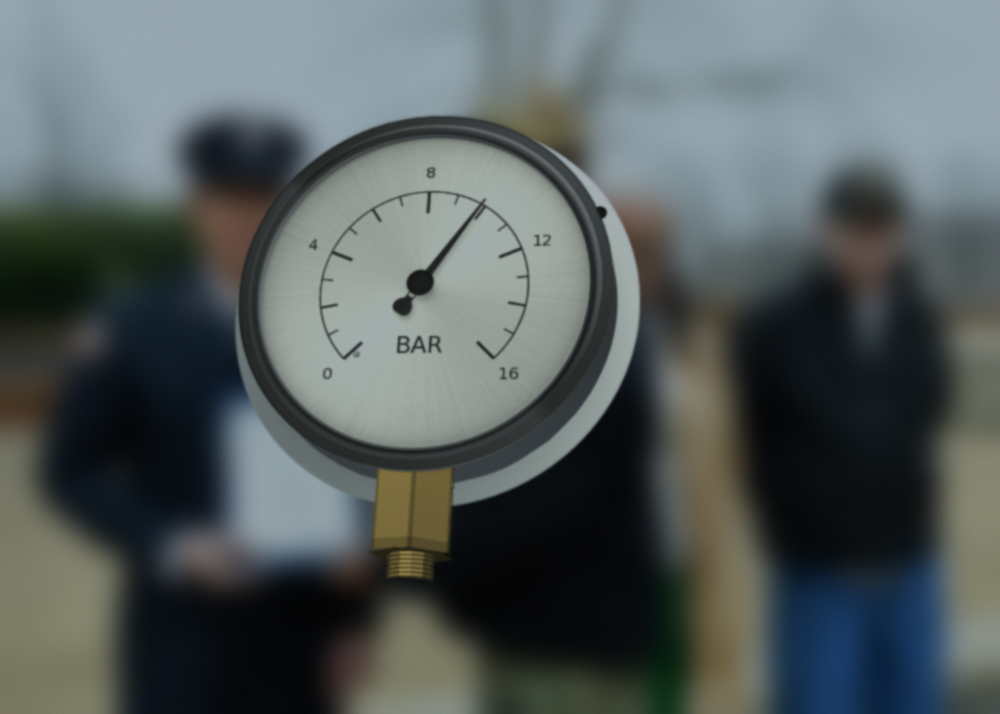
10; bar
